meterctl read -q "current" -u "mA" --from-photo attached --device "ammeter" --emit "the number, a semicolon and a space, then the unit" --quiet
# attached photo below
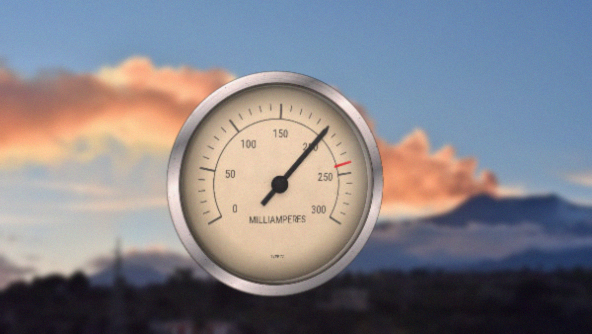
200; mA
